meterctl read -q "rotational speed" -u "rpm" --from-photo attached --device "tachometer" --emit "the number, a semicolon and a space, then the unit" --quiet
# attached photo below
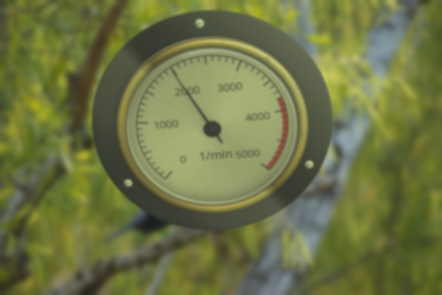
2000; rpm
